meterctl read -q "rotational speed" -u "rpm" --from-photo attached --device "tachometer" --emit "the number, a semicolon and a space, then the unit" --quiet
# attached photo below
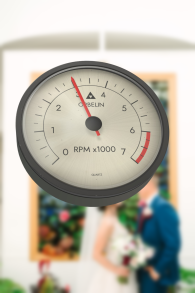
3000; rpm
